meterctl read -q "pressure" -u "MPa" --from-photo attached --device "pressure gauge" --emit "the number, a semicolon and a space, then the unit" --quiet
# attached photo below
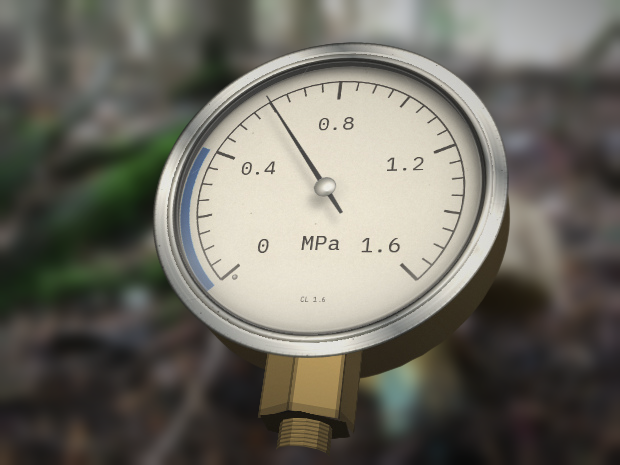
0.6; MPa
